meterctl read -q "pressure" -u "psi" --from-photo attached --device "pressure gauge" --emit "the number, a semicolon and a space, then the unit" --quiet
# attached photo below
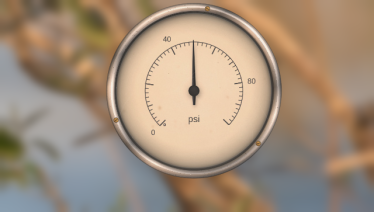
50; psi
